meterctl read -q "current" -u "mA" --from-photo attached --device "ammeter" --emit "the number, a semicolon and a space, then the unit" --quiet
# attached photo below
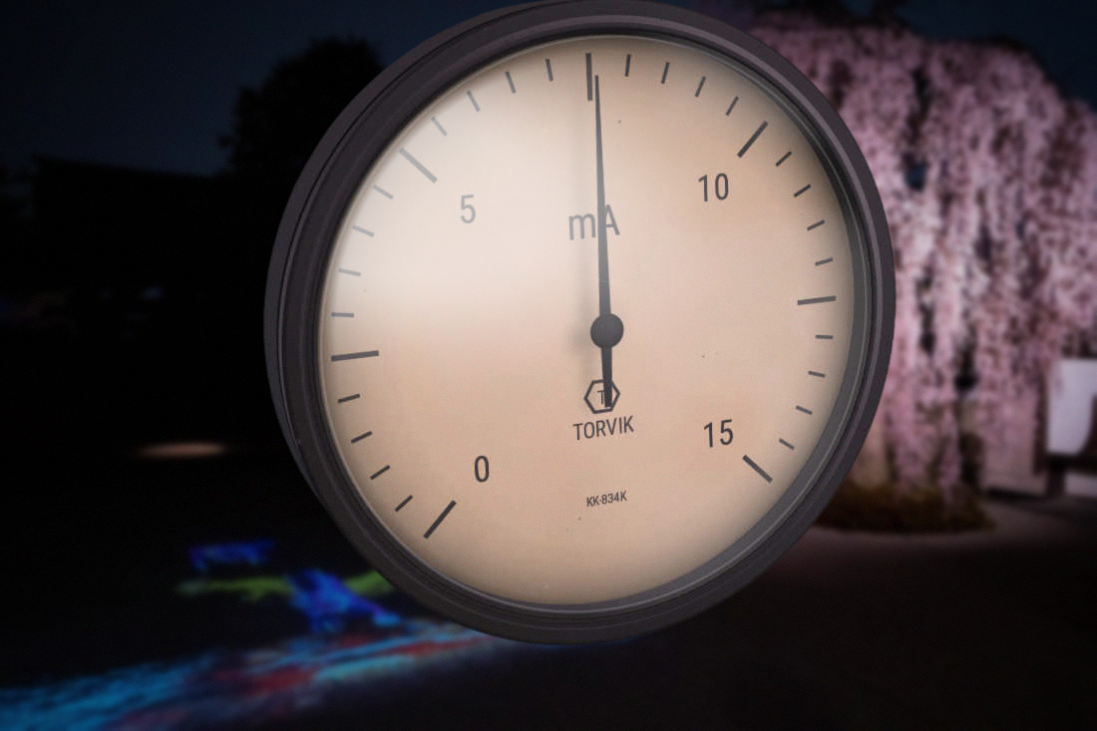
7.5; mA
